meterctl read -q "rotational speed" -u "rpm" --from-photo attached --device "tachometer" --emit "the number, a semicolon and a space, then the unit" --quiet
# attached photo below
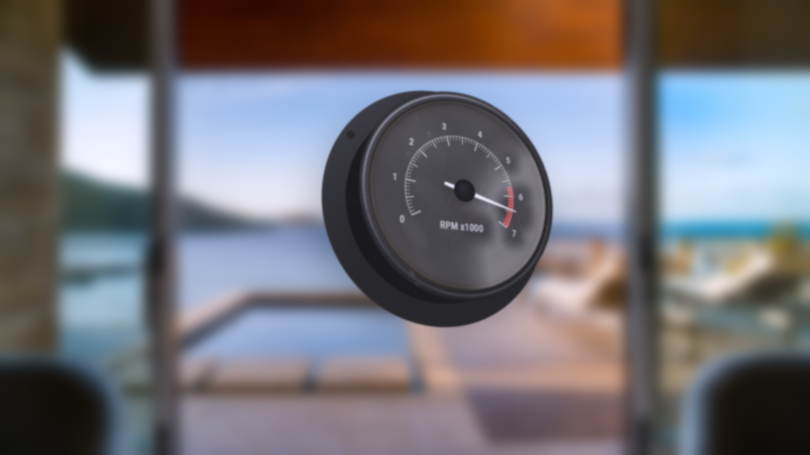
6500; rpm
